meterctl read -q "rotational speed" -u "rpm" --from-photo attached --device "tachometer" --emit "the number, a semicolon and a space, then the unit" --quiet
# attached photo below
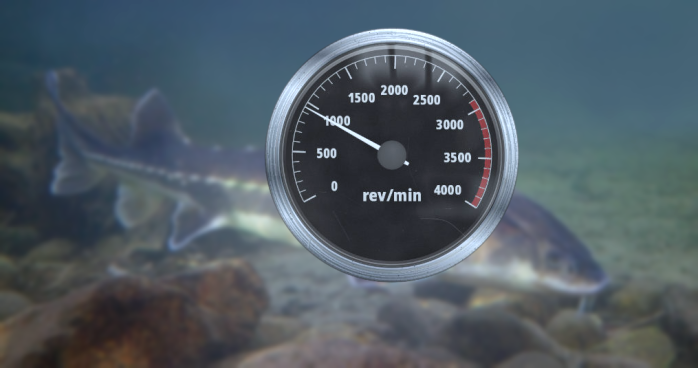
950; rpm
